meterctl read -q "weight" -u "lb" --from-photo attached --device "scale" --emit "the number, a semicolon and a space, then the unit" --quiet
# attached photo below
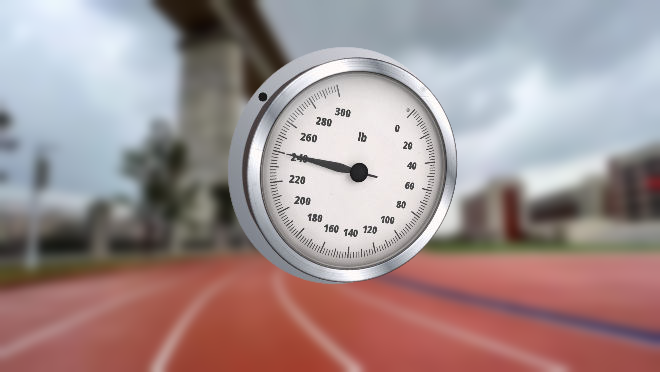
240; lb
